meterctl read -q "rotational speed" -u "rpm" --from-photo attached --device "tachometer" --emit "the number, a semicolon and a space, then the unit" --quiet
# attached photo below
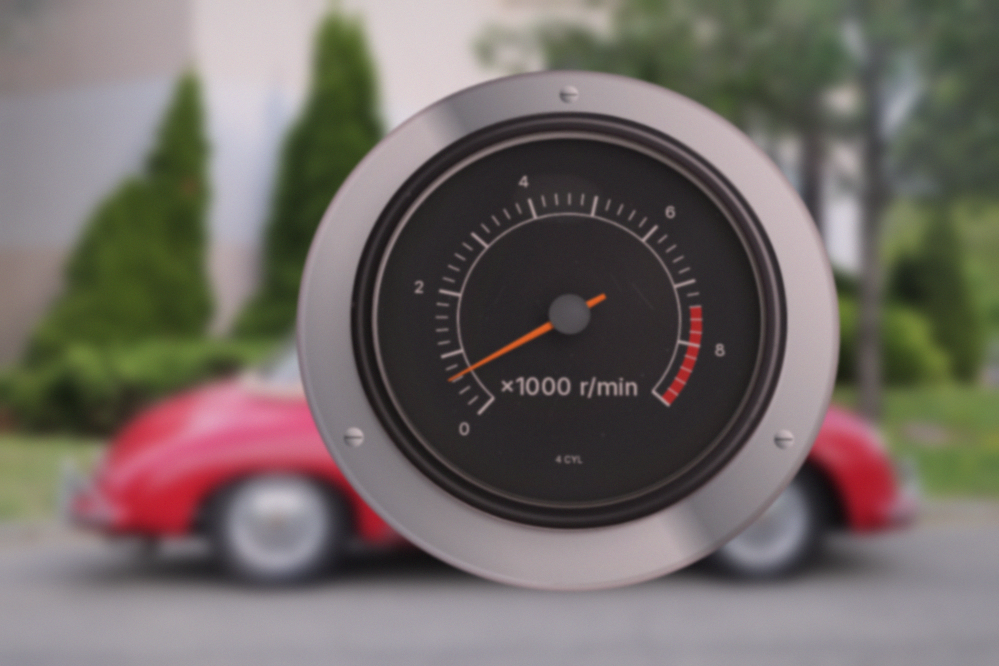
600; rpm
